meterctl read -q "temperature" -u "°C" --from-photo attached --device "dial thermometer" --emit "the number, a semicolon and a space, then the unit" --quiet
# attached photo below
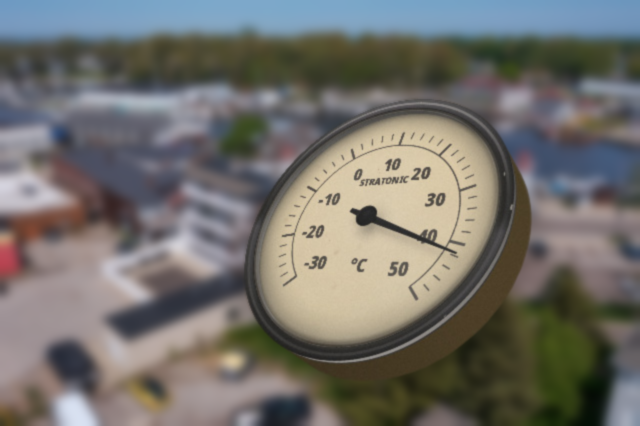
42; °C
